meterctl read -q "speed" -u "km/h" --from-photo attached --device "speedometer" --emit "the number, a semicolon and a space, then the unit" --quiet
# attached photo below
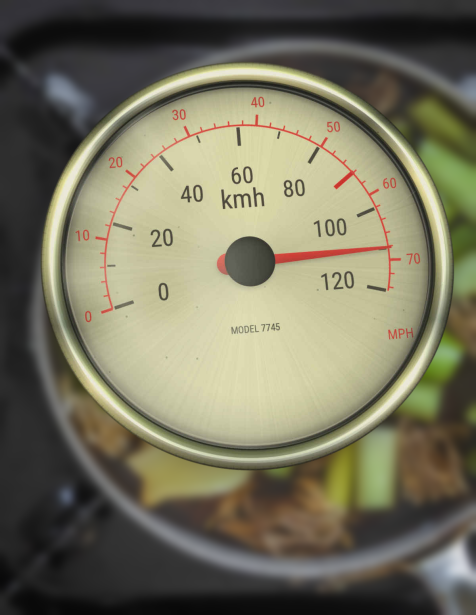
110; km/h
